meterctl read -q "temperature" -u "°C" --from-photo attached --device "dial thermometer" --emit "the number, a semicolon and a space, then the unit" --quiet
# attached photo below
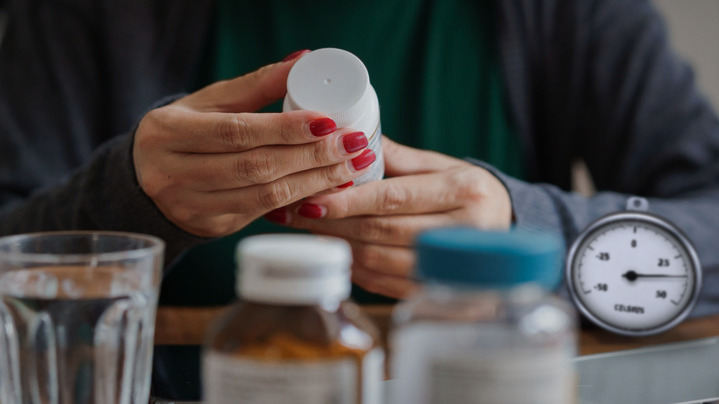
35; °C
